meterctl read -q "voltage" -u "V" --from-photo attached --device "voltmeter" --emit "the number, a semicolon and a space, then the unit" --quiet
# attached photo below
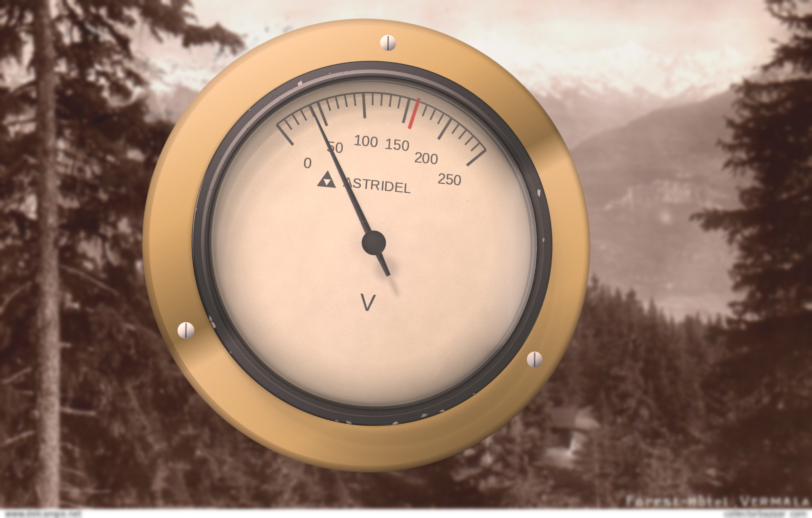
40; V
